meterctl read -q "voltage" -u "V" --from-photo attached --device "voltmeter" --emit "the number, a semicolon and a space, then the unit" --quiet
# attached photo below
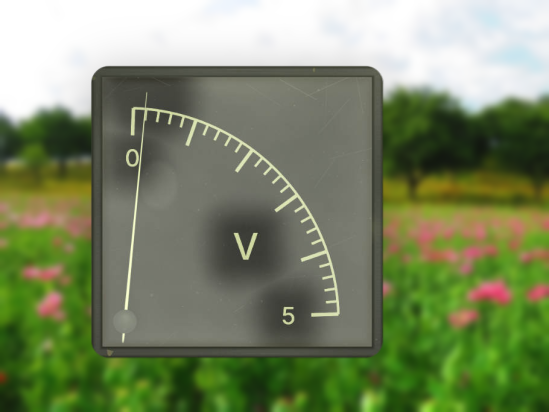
0.2; V
